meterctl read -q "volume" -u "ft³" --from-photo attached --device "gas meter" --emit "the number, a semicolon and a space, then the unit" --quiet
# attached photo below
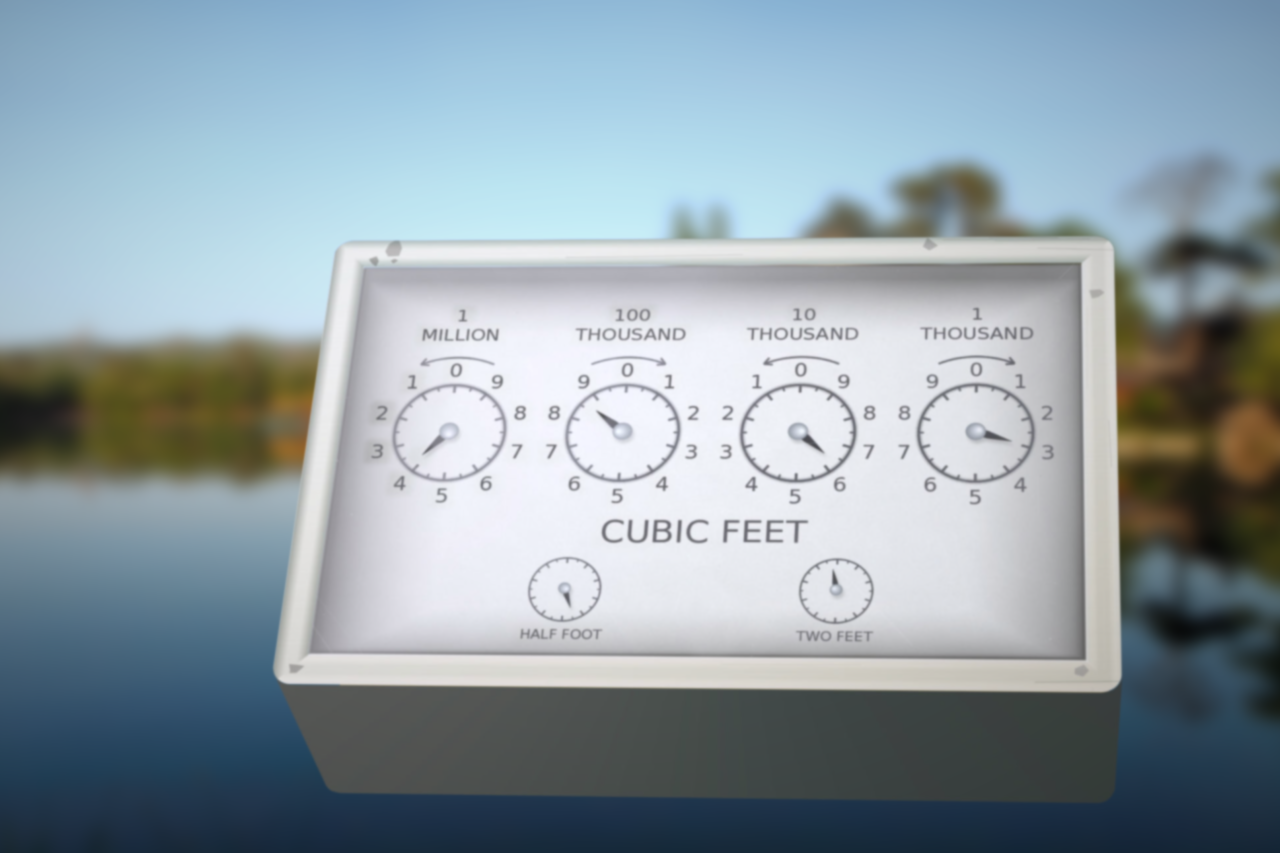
386300; ft³
